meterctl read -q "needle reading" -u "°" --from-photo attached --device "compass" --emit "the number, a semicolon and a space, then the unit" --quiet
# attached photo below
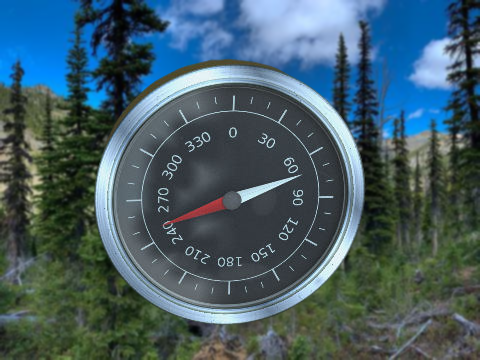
250; °
